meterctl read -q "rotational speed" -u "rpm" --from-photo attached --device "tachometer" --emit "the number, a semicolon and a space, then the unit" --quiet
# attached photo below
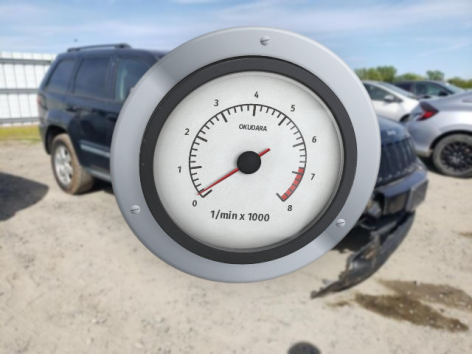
200; rpm
